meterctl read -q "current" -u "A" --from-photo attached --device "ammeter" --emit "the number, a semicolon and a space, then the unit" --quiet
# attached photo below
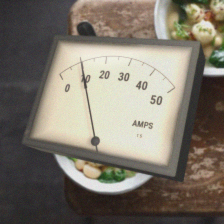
10; A
